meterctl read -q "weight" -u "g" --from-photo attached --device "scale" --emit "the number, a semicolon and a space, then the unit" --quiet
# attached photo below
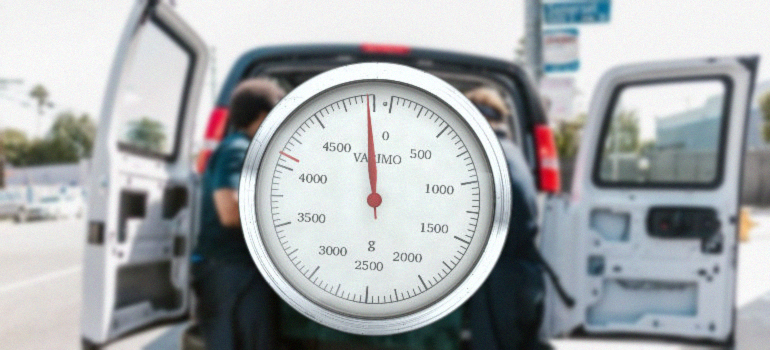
4950; g
